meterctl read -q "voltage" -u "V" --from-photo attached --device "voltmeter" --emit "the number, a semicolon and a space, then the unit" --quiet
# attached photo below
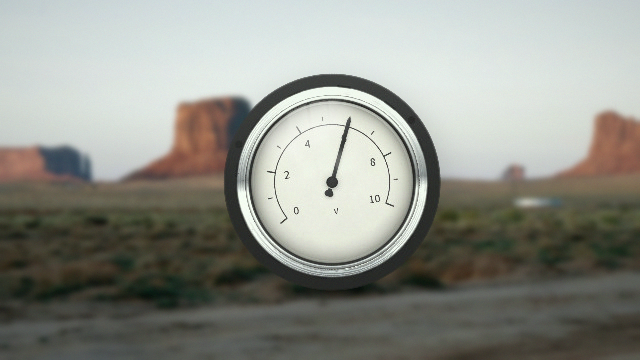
6; V
